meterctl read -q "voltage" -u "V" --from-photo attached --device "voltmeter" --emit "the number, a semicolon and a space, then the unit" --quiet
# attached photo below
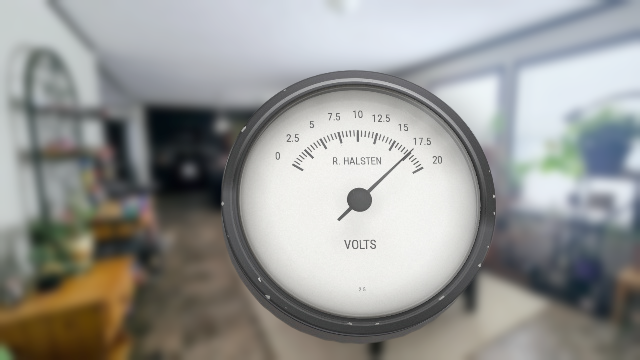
17.5; V
